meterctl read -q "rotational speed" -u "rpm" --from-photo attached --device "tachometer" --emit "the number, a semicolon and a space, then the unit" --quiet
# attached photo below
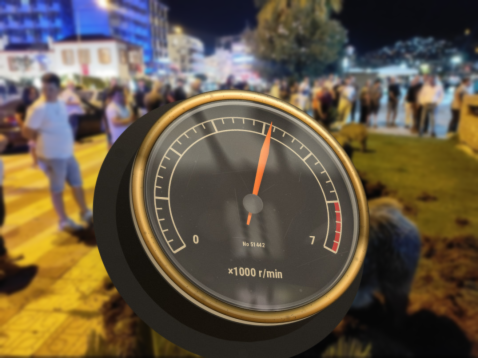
4100; rpm
